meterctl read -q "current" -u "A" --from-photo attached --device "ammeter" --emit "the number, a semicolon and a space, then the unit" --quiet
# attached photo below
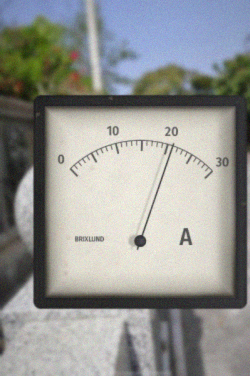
21; A
